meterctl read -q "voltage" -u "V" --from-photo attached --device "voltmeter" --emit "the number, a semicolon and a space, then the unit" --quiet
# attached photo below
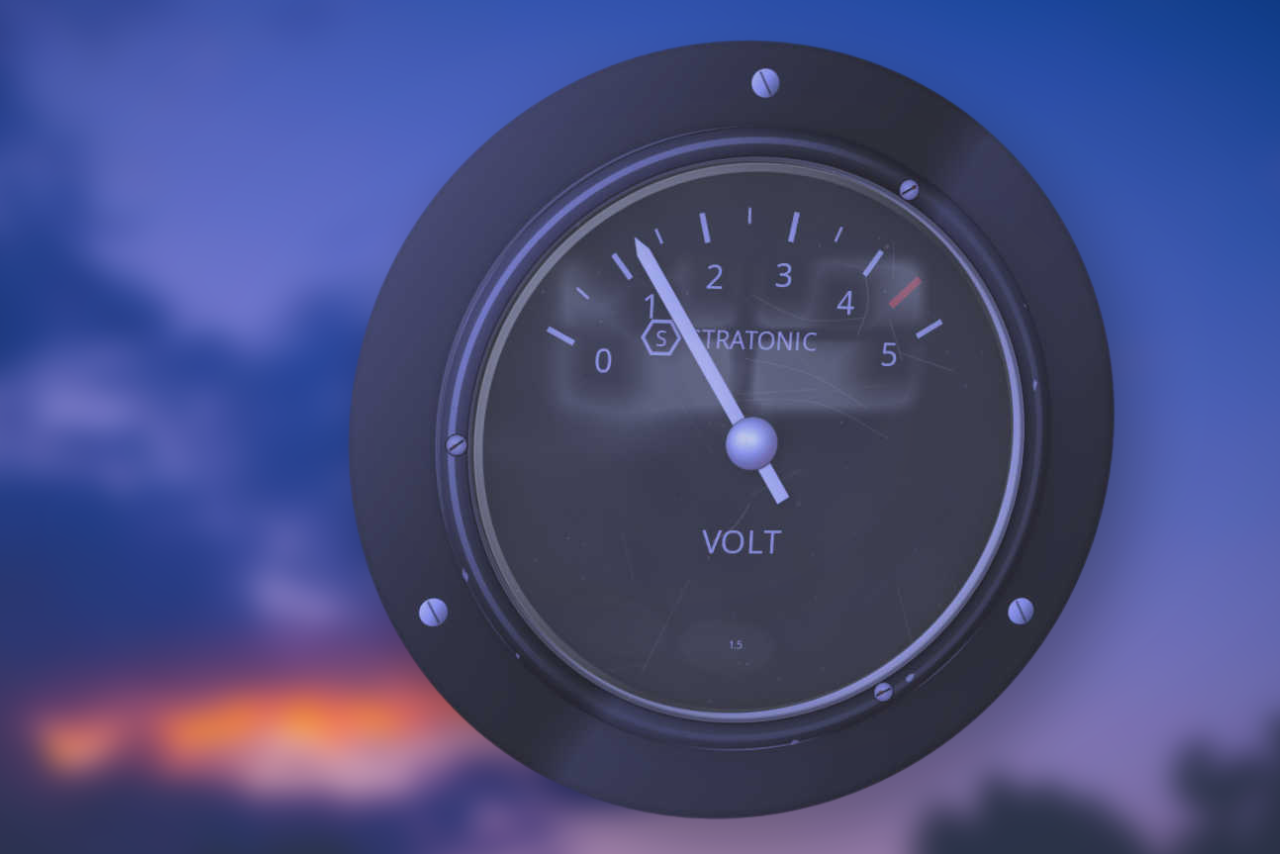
1.25; V
